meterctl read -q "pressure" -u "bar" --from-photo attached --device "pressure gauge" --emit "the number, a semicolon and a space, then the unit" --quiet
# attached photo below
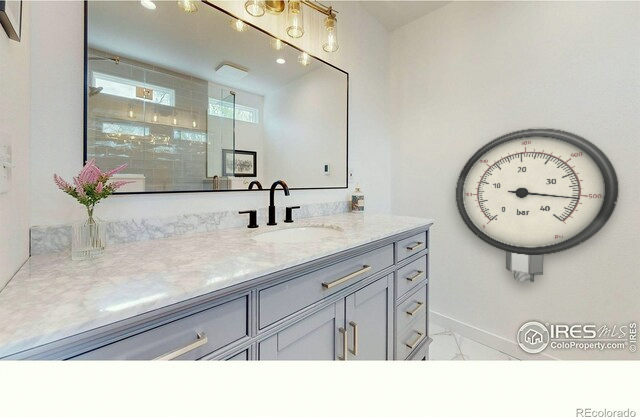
35; bar
